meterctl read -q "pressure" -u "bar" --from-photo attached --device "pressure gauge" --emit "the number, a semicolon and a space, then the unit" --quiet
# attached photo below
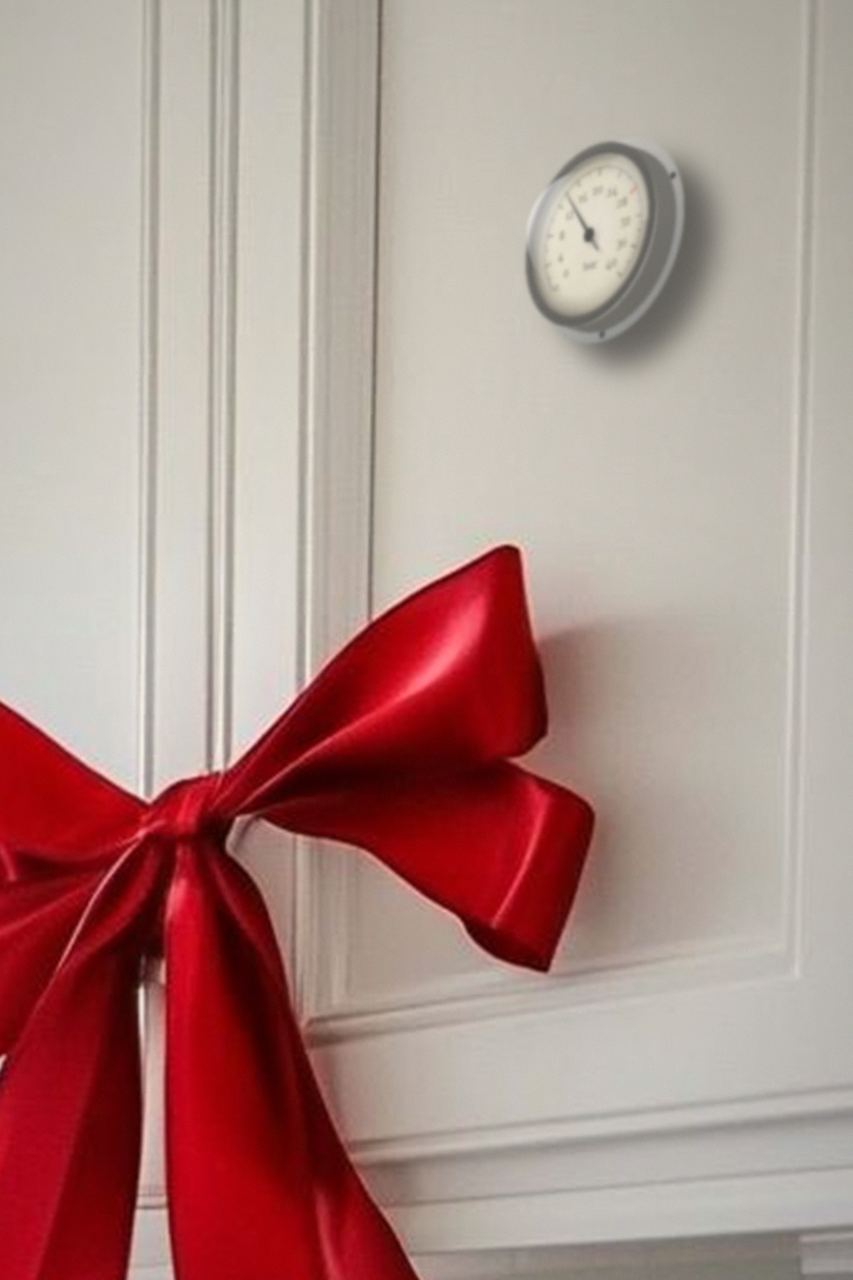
14; bar
